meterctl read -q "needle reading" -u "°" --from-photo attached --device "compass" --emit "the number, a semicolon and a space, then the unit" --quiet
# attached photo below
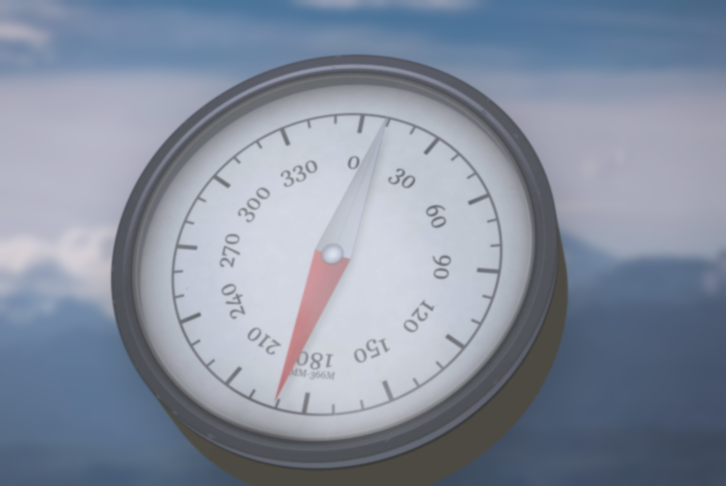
190; °
